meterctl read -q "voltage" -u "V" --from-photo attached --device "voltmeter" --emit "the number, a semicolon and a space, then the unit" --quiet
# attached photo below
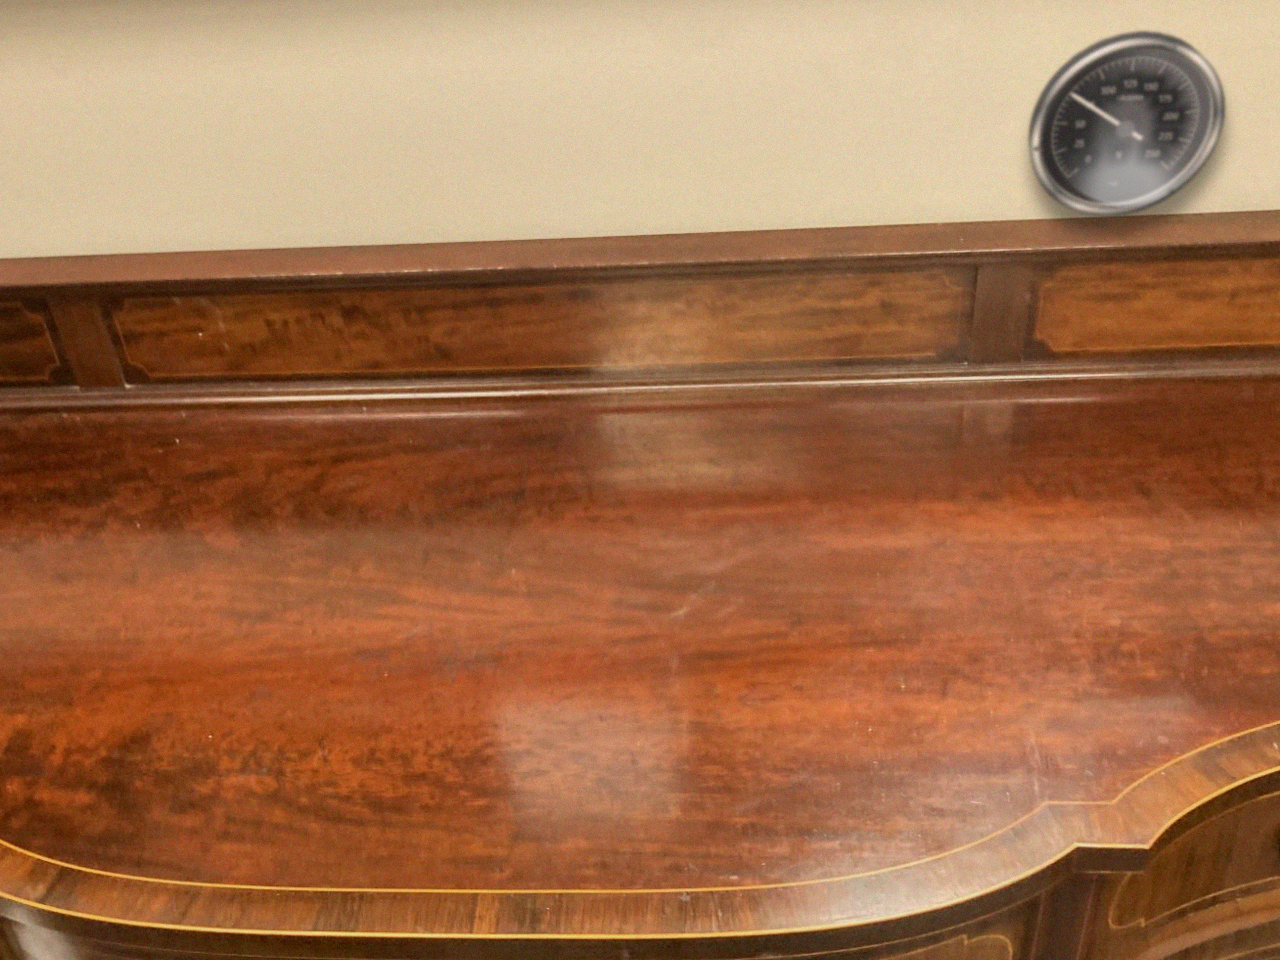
75; V
